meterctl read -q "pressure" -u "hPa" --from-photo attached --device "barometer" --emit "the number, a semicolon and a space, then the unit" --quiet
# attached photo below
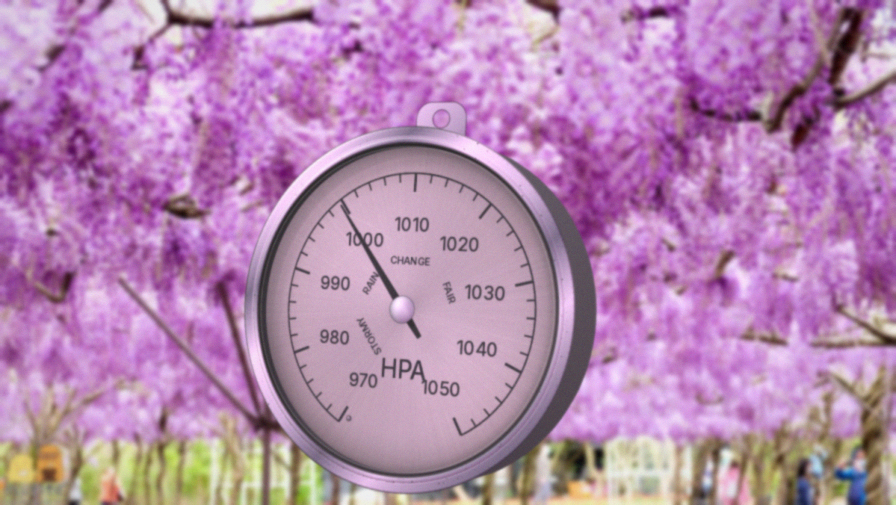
1000; hPa
